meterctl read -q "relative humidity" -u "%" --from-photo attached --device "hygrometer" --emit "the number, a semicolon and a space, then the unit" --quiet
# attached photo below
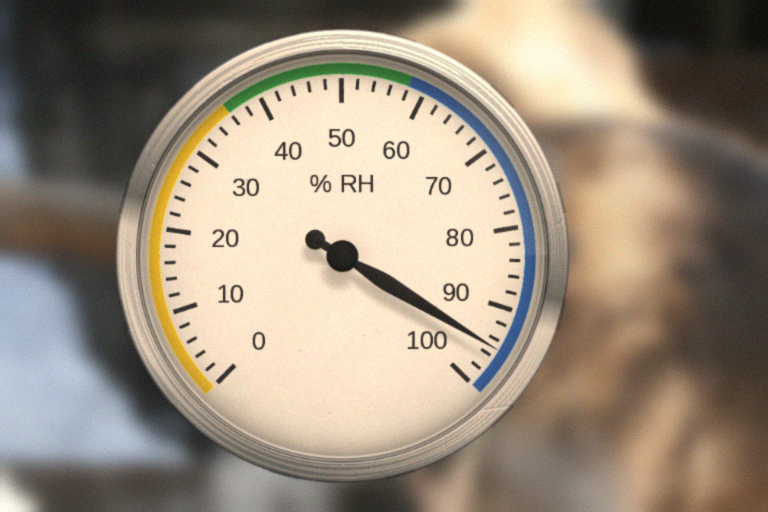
95; %
